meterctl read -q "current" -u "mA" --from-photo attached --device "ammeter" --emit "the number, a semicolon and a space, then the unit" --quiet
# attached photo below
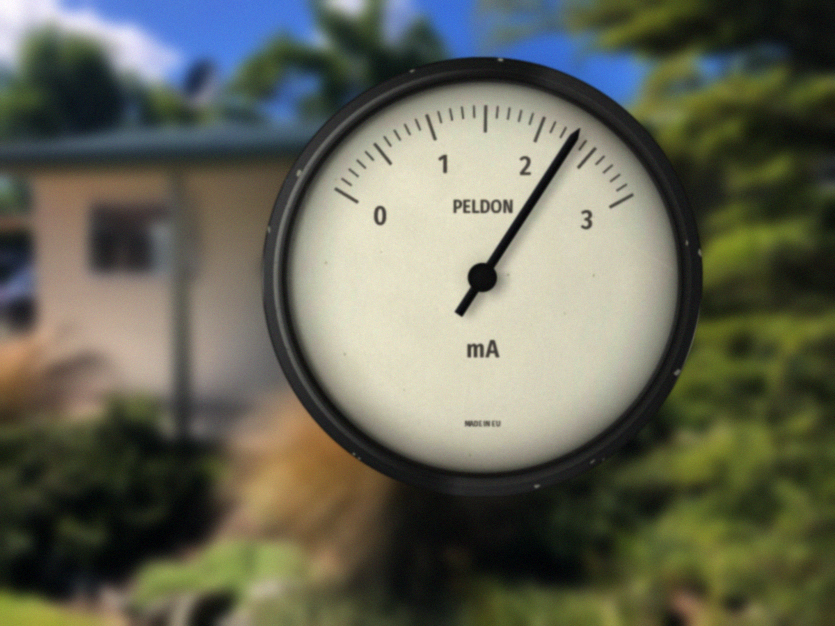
2.3; mA
